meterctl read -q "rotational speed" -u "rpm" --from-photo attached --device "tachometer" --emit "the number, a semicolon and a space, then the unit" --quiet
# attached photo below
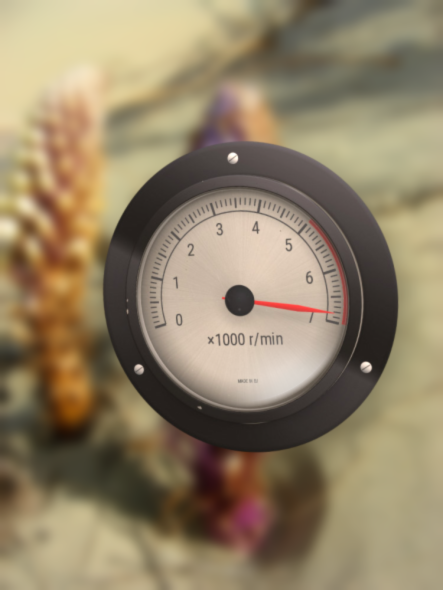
6800; rpm
